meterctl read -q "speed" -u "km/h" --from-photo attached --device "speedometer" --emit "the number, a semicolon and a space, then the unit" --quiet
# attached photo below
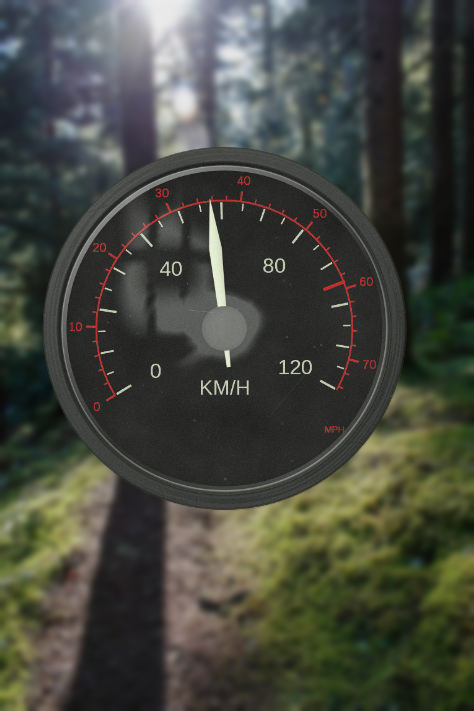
57.5; km/h
